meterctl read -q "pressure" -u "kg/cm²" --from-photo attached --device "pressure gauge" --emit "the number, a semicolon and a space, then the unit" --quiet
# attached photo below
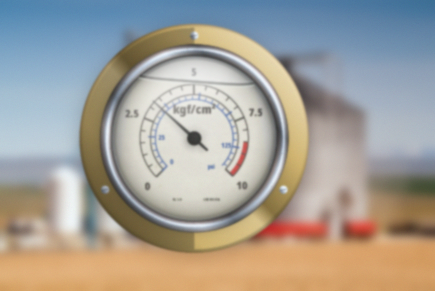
3.25; kg/cm²
